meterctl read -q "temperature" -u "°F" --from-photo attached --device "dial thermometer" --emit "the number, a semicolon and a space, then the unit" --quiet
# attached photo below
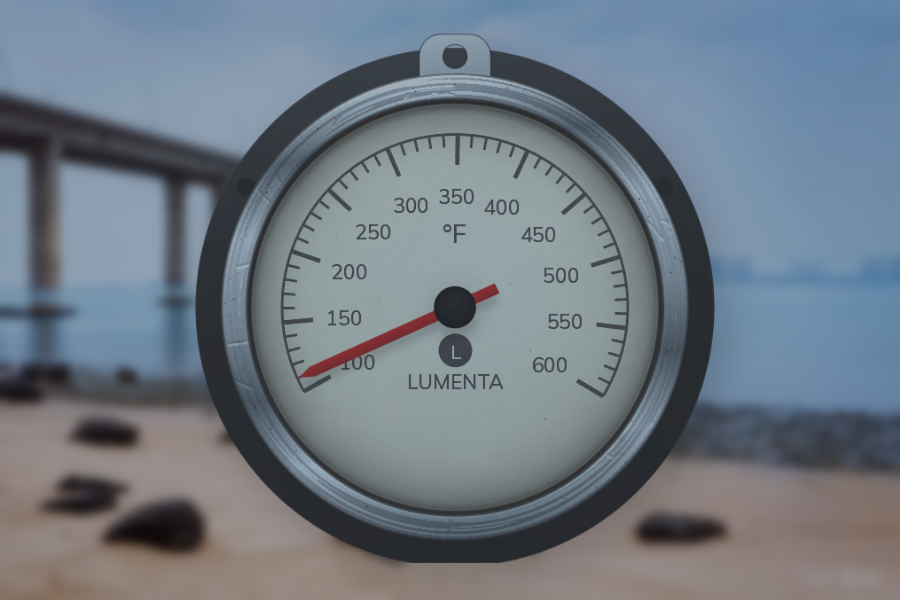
110; °F
